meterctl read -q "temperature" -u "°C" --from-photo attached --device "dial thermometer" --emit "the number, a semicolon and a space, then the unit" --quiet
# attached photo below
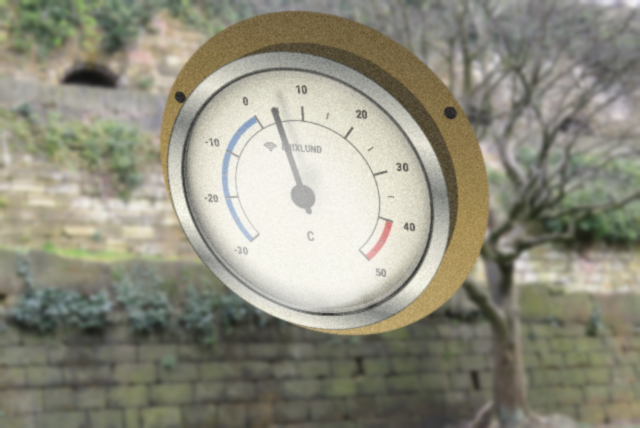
5; °C
